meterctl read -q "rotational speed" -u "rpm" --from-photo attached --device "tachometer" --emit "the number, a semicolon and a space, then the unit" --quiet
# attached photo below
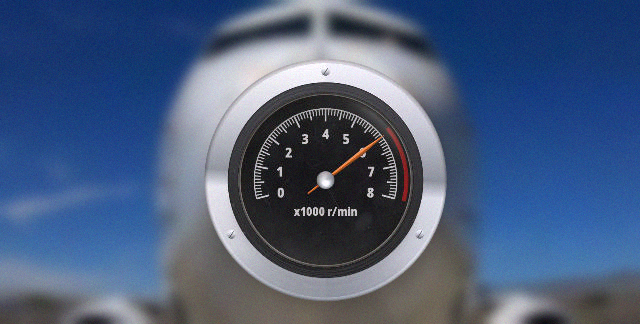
6000; rpm
